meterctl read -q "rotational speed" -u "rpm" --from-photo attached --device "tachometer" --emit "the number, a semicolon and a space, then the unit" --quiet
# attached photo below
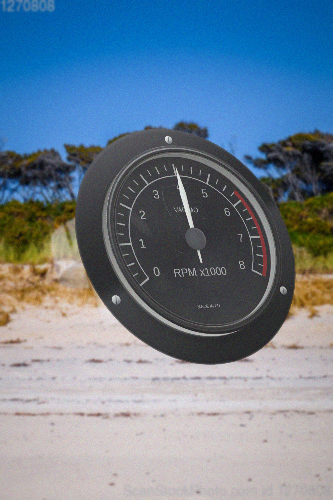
4000; rpm
